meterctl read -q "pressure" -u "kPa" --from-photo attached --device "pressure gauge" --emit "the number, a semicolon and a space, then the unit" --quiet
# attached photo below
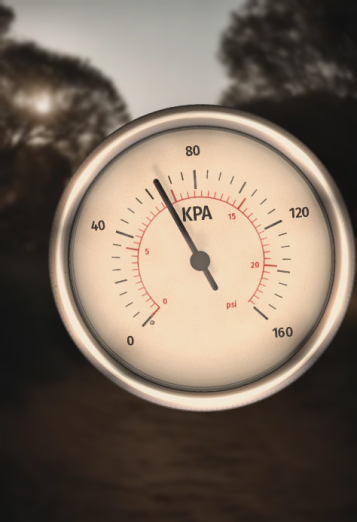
65; kPa
